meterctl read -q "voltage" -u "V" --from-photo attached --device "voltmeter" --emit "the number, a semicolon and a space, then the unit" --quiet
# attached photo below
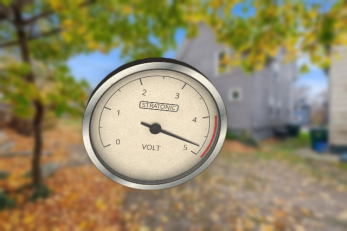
4.75; V
